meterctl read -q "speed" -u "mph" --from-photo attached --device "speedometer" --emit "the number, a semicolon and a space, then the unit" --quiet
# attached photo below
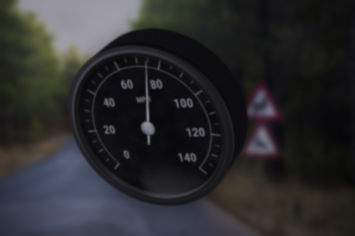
75; mph
